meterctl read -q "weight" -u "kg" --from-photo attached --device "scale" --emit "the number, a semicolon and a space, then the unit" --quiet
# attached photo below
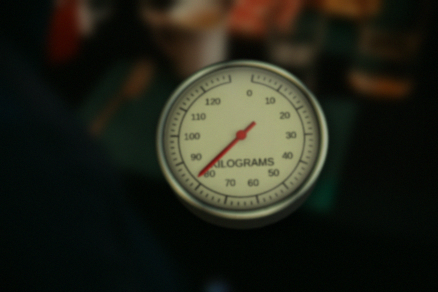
82; kg
